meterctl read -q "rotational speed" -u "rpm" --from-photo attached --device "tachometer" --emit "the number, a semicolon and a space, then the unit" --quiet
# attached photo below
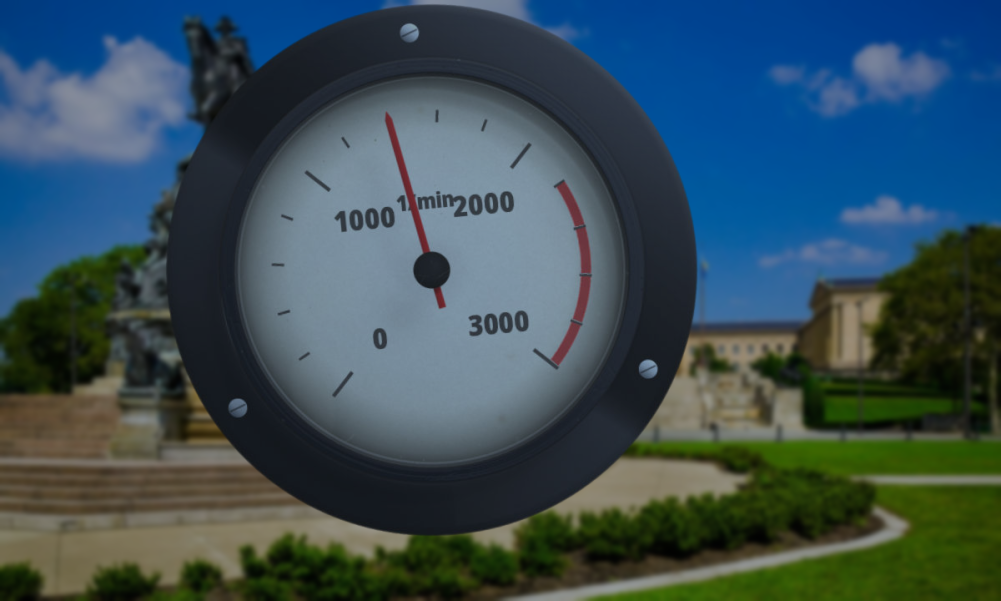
1400; rpm
